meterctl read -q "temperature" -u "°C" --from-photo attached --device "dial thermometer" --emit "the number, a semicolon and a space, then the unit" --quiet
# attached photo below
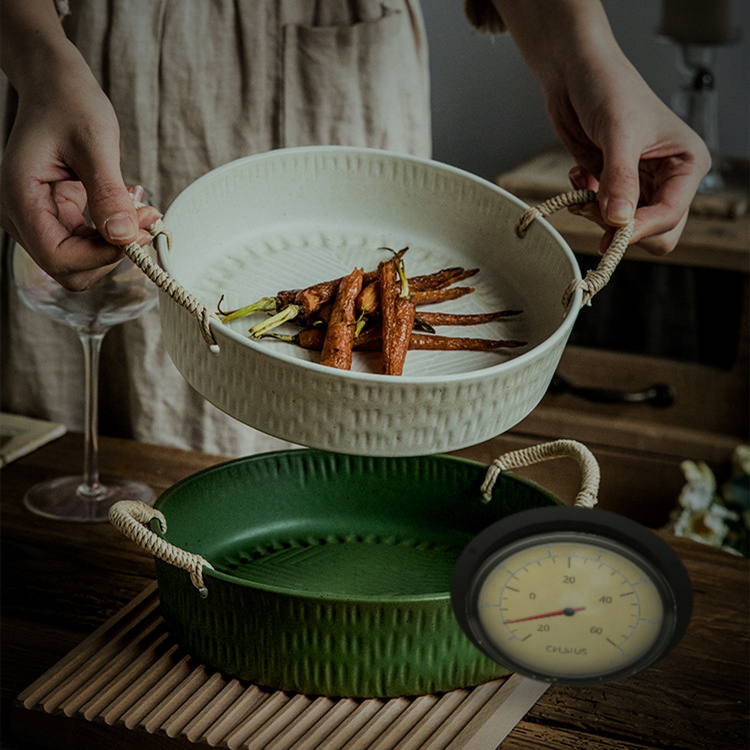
-12; °C
